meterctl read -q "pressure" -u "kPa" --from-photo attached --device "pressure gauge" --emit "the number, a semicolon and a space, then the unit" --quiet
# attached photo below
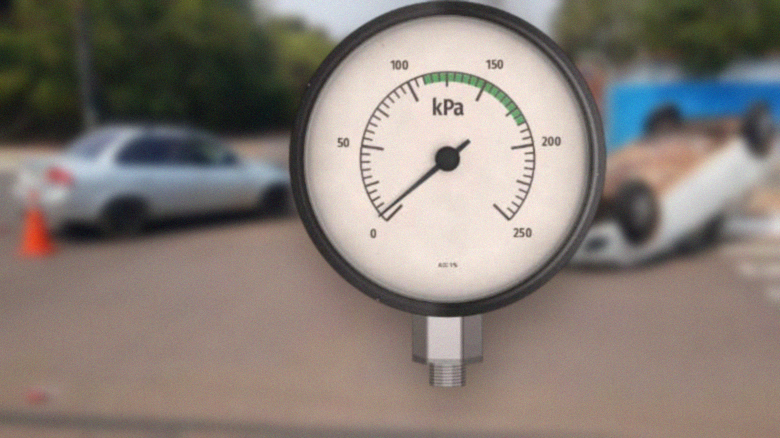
5; kPa
